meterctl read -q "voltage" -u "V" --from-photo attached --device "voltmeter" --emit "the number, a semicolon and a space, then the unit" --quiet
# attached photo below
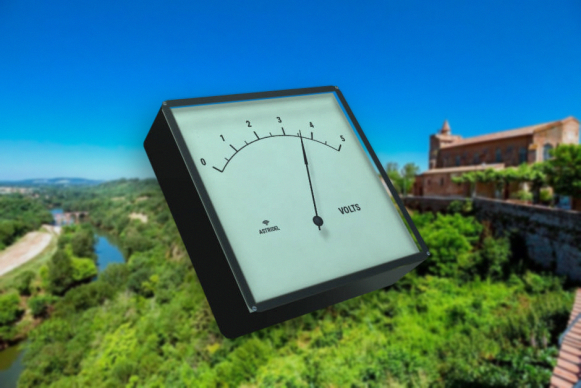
3.5; V
